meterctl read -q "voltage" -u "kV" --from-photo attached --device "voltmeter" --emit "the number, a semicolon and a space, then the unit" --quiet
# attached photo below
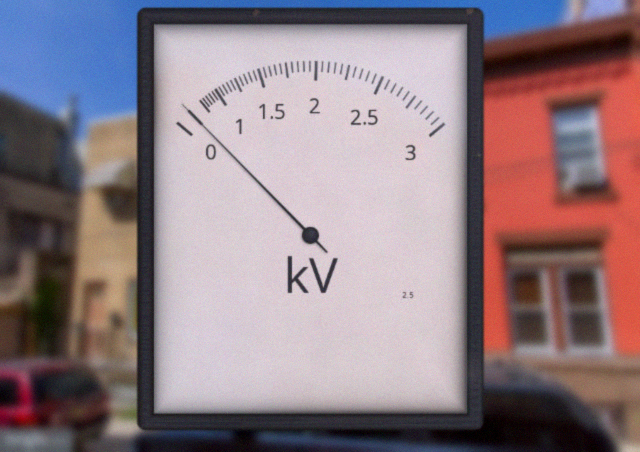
0.5; kV
